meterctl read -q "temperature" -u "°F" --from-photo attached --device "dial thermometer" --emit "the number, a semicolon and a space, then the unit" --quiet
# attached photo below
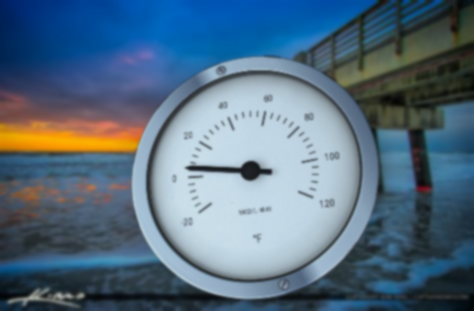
4; °F
